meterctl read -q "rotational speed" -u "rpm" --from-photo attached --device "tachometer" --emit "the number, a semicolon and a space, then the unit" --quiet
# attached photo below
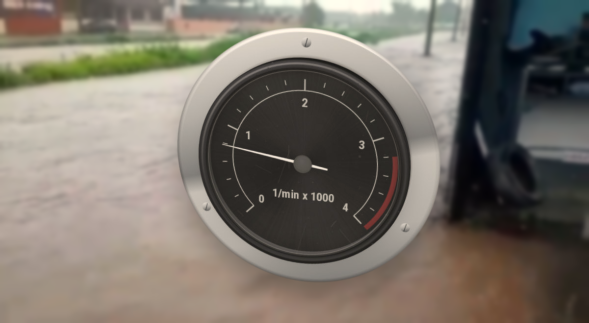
800; rpm
